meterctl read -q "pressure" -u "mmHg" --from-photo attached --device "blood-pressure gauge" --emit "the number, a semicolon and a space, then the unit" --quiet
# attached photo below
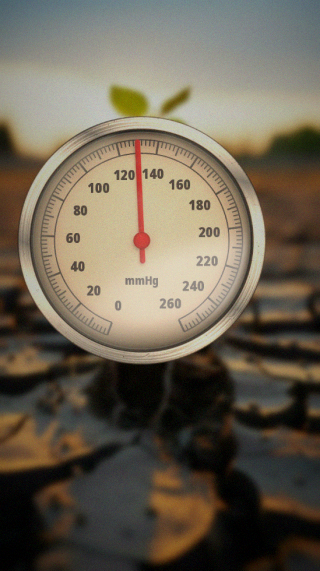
130; mmHg
